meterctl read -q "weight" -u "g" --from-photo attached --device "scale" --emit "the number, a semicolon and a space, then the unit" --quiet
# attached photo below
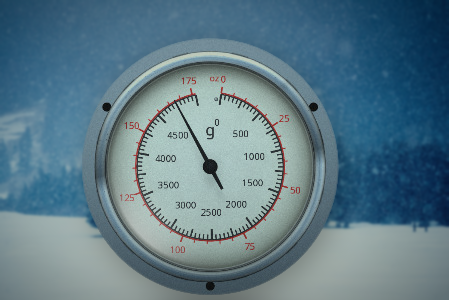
4750; g
